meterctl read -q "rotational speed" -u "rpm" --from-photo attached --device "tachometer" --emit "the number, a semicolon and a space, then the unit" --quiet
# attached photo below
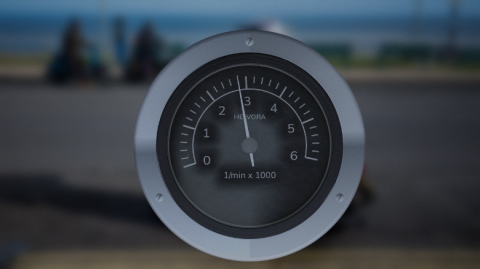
2800; rpm
